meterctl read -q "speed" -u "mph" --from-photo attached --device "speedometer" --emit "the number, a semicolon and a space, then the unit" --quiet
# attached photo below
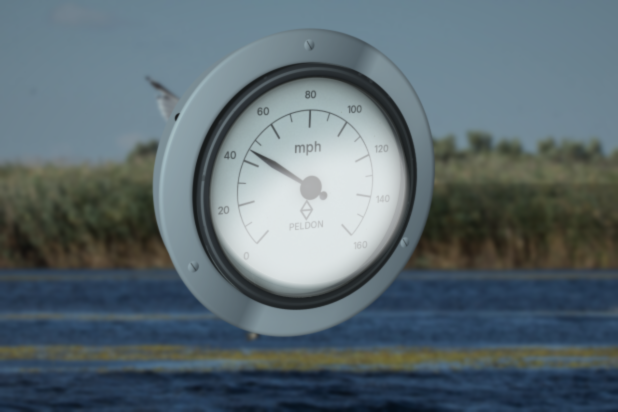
45; mph
